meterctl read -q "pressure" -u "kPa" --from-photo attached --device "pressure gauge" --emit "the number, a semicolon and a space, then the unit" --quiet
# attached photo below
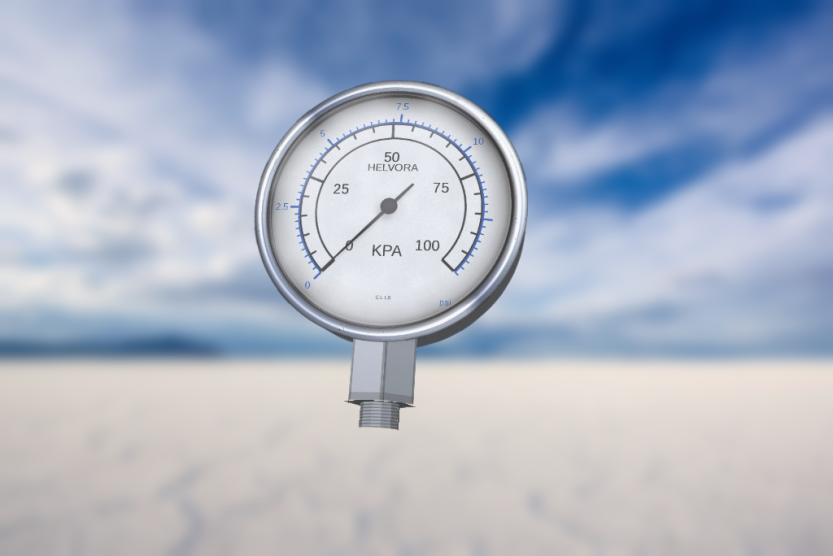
0; kPa
